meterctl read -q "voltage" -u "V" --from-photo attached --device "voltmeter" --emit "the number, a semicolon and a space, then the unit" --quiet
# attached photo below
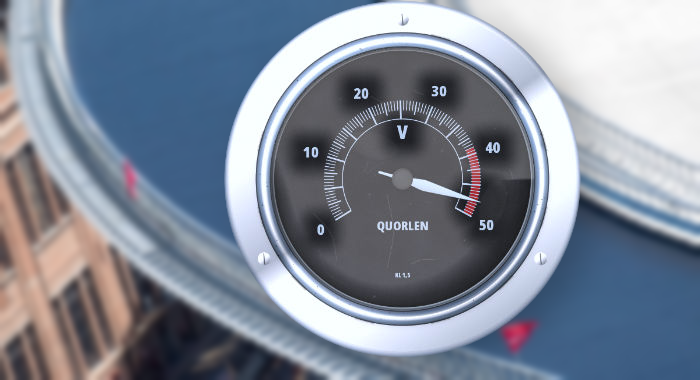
47.5; V
